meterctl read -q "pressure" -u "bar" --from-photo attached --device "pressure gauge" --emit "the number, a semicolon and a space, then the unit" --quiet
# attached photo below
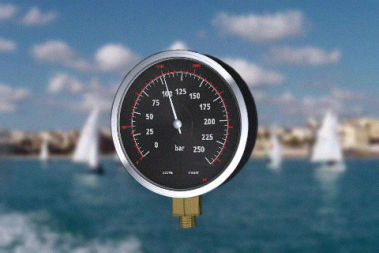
105; bar
